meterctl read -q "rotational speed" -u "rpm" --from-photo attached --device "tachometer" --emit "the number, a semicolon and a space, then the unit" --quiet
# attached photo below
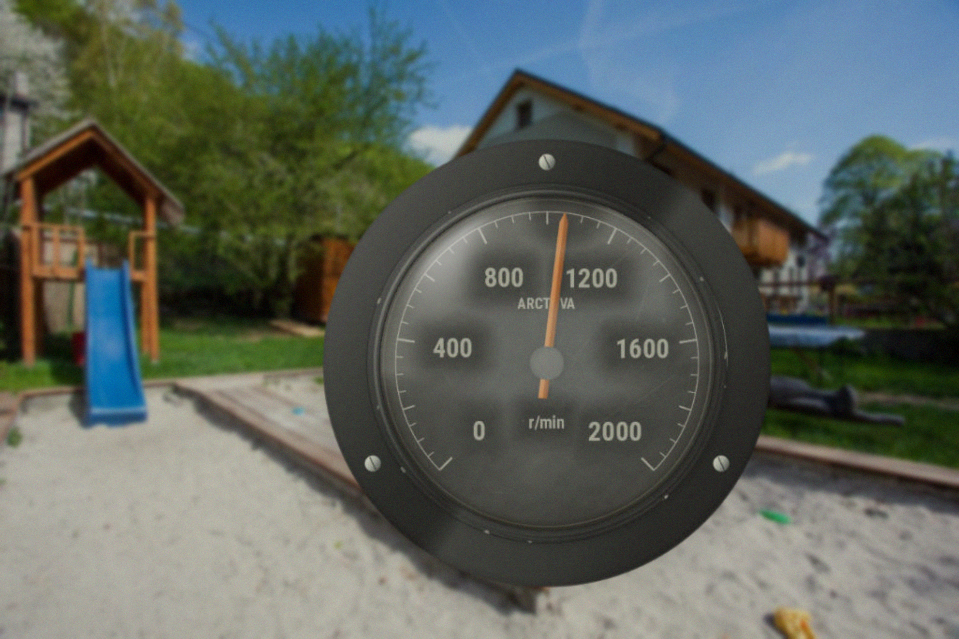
1050; rpm
